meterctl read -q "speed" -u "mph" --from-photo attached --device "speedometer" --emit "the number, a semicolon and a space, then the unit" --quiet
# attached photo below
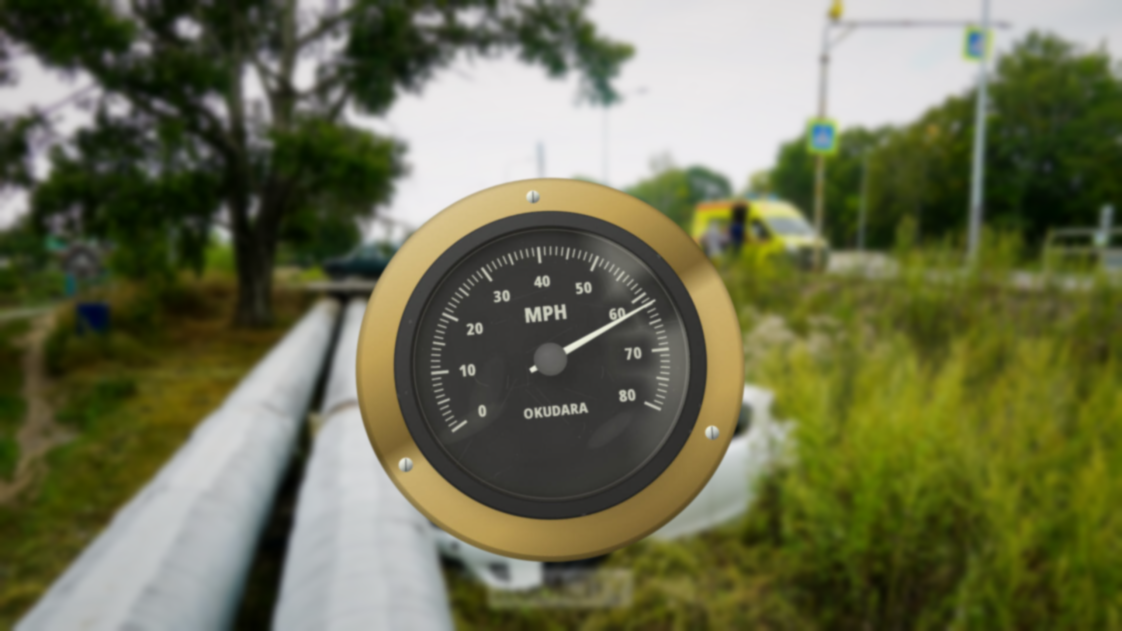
62; mph
